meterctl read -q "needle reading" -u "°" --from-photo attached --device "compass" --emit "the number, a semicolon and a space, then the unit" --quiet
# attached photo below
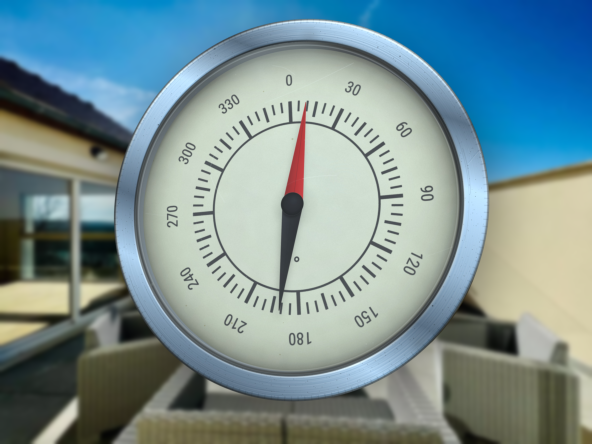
10; °
